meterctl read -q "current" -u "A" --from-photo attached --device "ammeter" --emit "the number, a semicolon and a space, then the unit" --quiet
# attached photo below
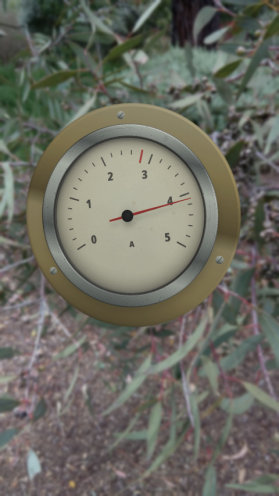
4.1; A
